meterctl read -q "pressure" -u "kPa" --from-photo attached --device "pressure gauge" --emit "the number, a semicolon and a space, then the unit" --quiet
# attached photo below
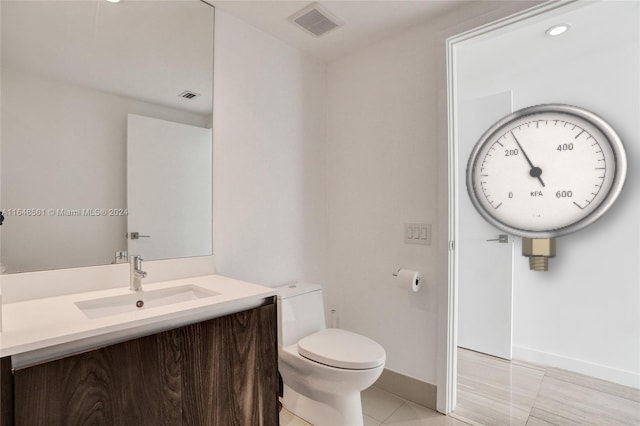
240; kPa
